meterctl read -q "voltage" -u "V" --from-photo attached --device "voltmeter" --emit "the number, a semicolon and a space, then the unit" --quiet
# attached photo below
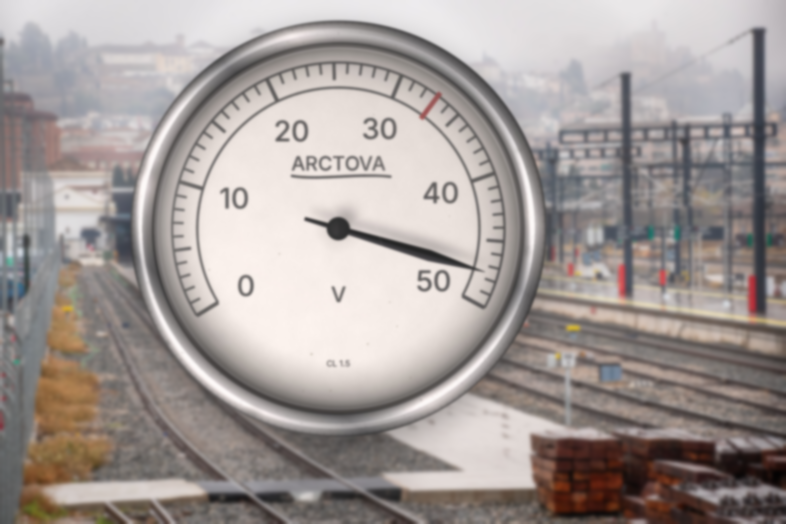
47.5; V
